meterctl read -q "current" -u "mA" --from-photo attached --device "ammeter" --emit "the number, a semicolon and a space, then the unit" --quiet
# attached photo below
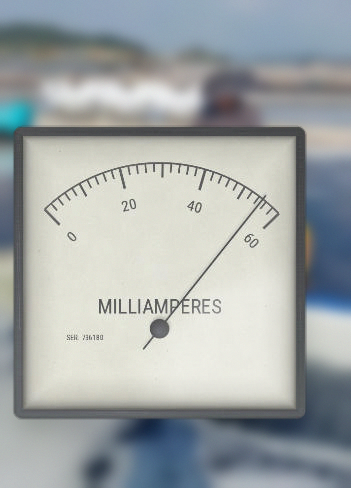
55; mA
